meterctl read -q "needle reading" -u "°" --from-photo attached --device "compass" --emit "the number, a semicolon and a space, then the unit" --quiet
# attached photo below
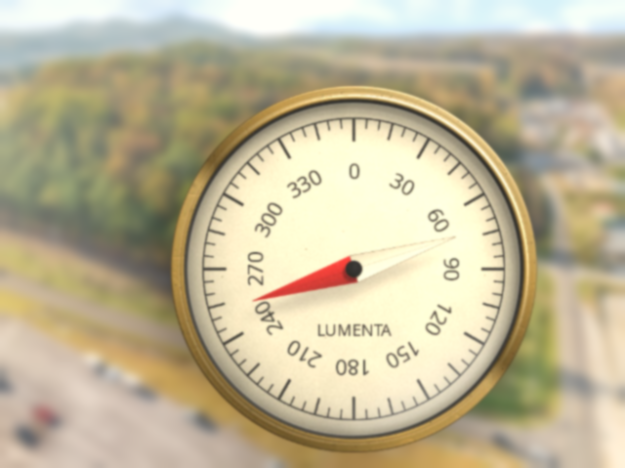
252.5; °
